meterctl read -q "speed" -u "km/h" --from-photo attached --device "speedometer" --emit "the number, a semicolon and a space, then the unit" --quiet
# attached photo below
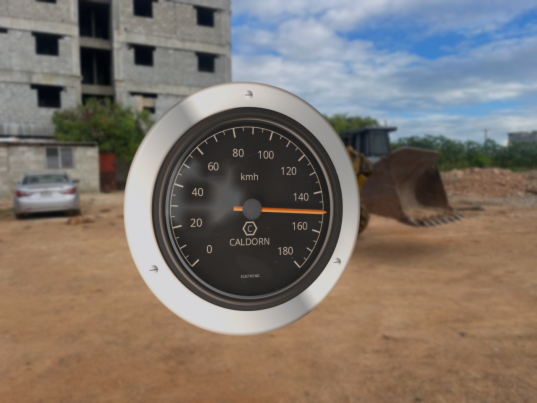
150; km/h
